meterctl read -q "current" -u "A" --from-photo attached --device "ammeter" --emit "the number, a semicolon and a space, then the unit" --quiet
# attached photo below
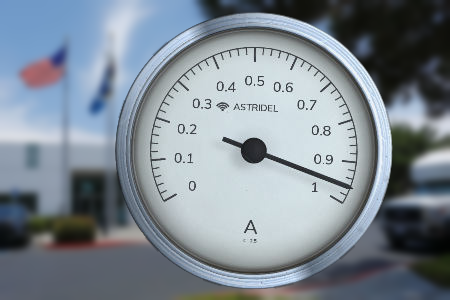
0.96; A
